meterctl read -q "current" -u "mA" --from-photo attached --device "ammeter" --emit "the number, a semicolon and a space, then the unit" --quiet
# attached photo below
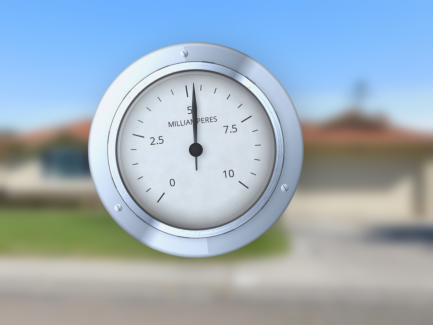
5.25; mA
